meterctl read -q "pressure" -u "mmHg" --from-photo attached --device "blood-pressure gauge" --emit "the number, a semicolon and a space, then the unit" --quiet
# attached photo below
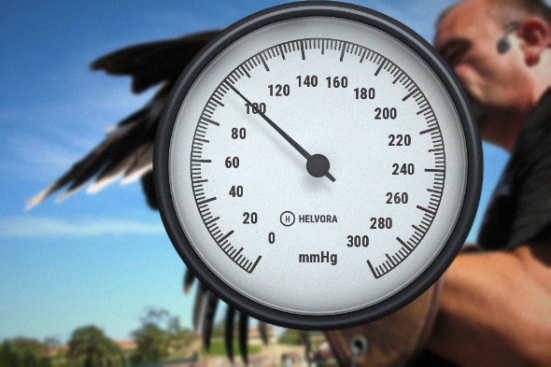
100; mmHg
